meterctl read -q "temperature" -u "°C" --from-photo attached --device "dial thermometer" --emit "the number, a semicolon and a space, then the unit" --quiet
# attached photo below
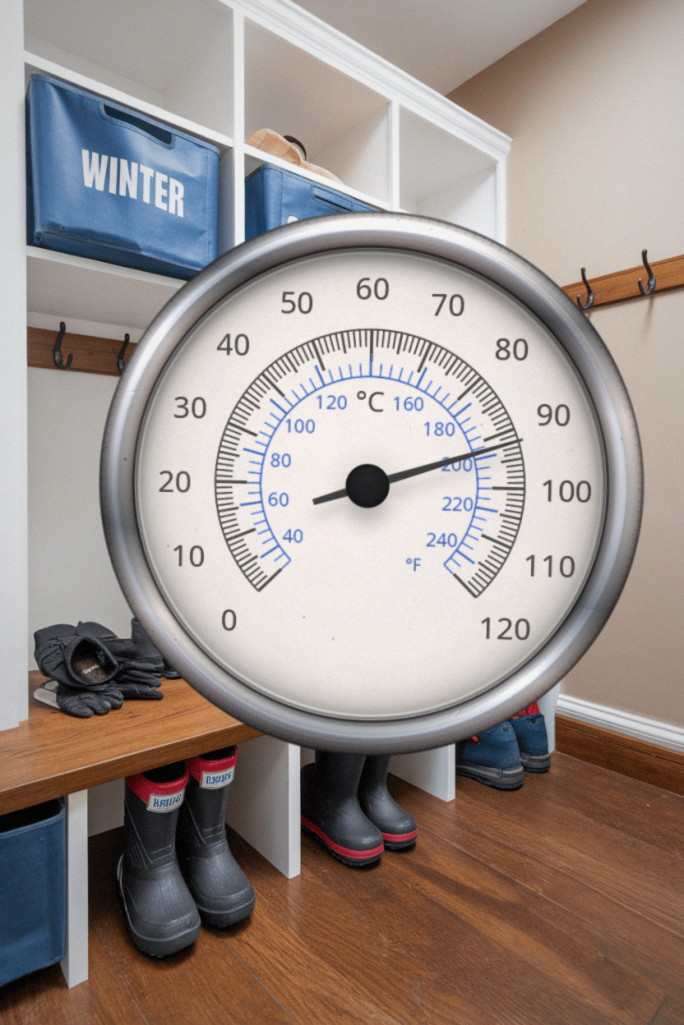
92; °C
